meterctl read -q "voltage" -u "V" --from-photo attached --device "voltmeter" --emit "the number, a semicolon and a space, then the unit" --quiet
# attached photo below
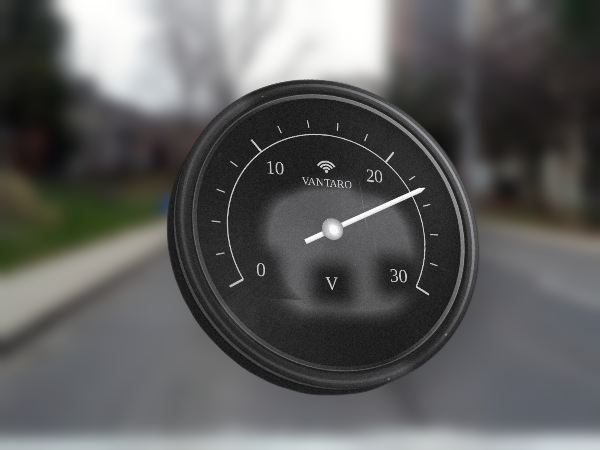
23; V
